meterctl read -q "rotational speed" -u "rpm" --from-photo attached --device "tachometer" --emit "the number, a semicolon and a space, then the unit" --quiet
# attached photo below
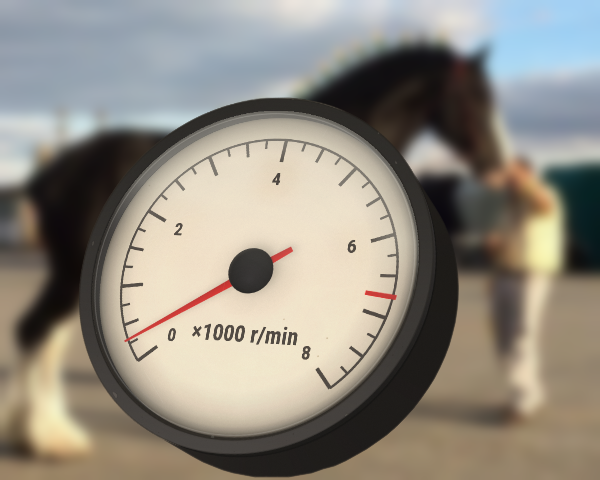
250; rpm
